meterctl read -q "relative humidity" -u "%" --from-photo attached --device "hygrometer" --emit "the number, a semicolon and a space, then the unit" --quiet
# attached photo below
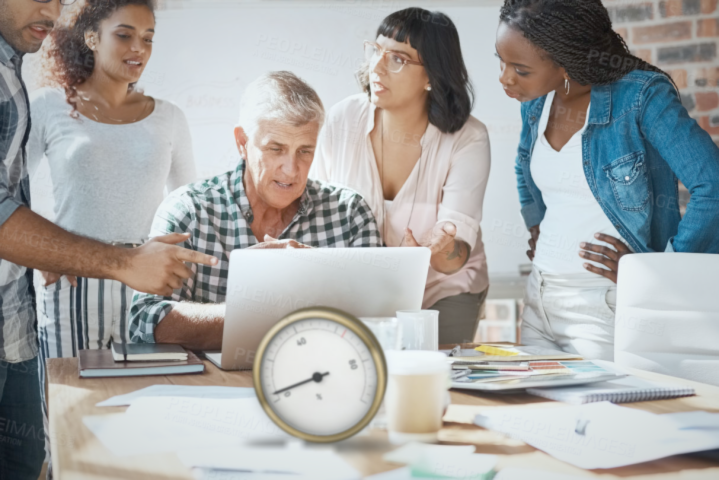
4; %
